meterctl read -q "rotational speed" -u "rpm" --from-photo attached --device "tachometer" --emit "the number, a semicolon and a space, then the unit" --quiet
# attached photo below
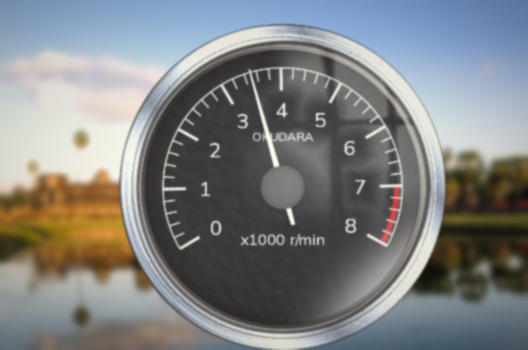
3500; rpm
